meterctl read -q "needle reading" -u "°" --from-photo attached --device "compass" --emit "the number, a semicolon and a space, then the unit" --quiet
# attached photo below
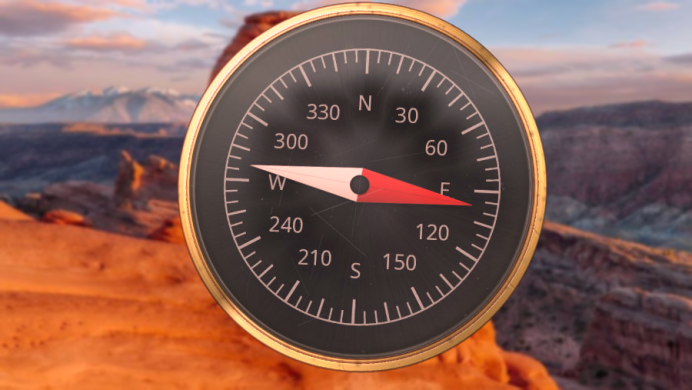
97.5; °
